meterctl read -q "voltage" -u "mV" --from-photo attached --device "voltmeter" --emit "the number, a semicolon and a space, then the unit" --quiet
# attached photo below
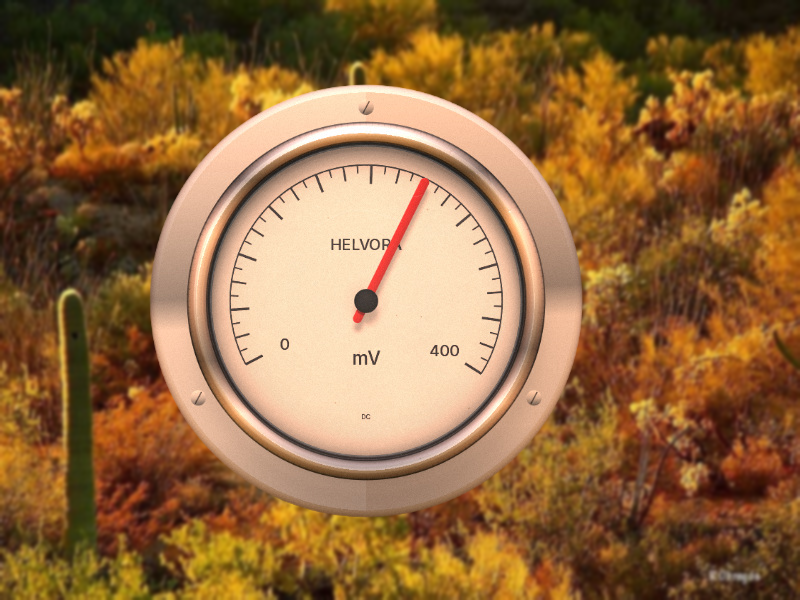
240; mV
